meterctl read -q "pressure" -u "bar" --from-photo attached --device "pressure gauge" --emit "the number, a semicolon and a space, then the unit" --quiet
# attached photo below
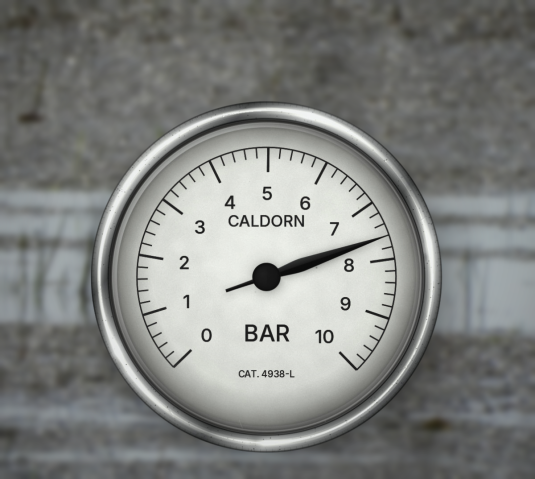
7.6; bar
